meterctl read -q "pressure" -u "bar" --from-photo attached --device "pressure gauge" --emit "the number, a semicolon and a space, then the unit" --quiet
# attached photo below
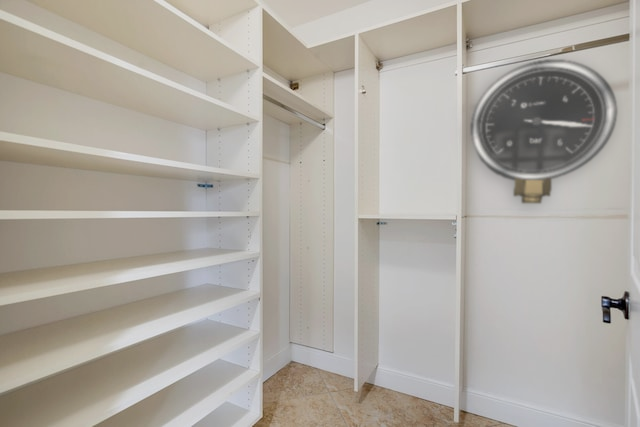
5.2; bar
